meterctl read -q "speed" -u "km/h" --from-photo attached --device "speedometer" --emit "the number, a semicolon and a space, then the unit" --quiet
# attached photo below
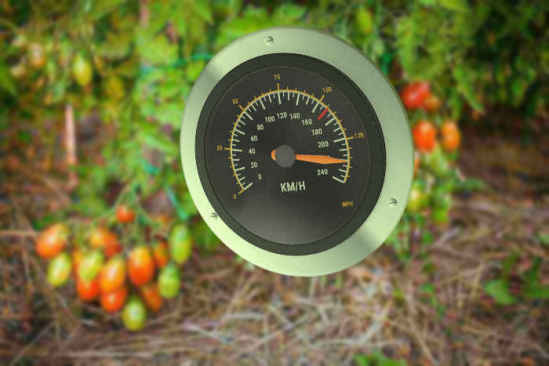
220; km/h
